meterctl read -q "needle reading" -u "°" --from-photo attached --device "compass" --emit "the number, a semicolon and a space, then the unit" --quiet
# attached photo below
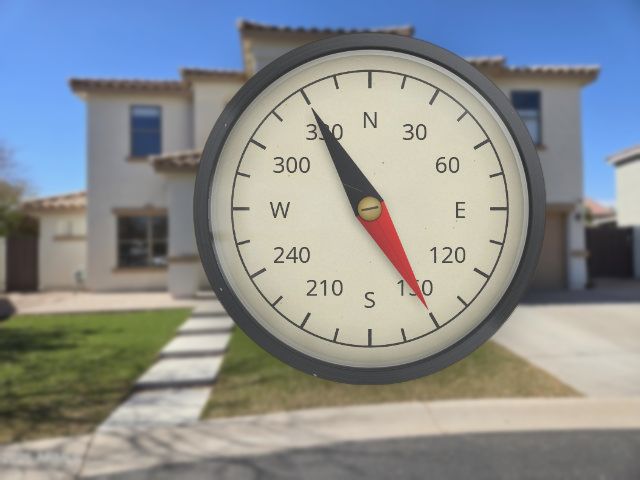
150; °
